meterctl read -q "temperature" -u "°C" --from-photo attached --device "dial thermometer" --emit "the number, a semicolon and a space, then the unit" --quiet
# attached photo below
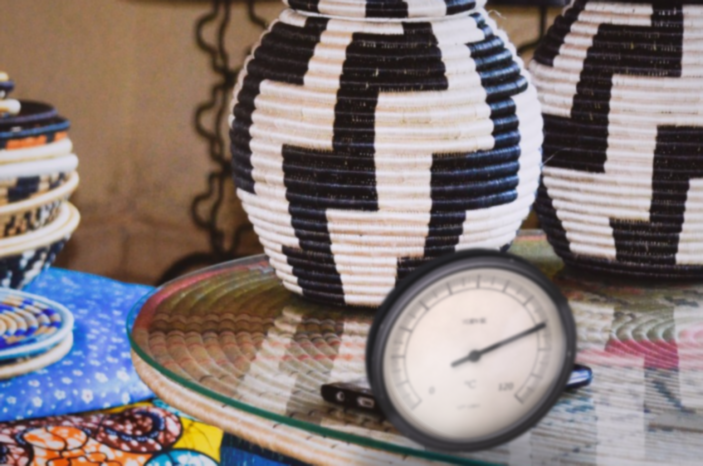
90; °C
